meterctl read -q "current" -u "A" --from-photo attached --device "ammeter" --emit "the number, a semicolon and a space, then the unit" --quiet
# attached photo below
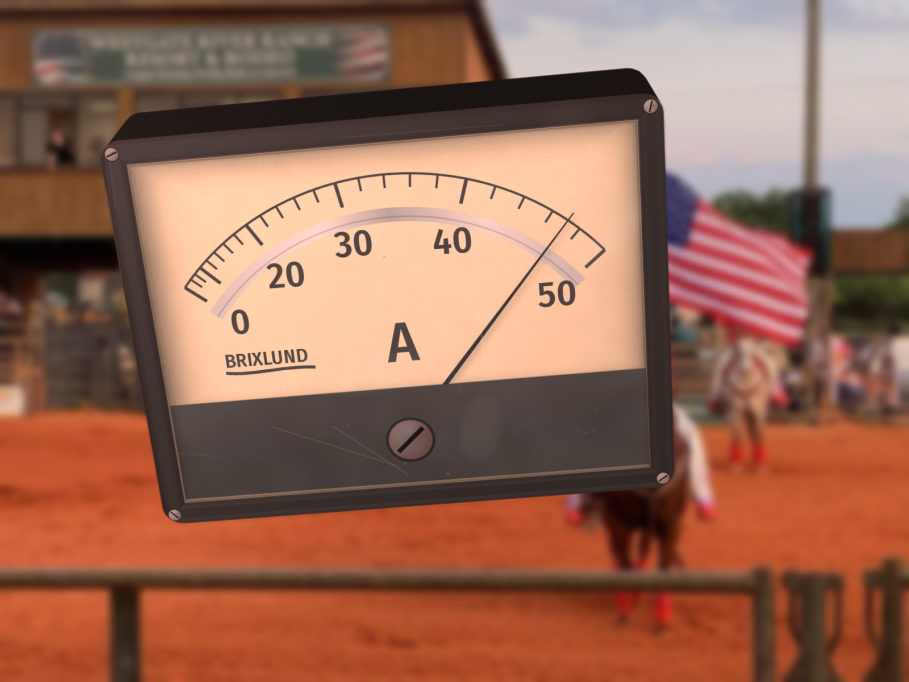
47; A
